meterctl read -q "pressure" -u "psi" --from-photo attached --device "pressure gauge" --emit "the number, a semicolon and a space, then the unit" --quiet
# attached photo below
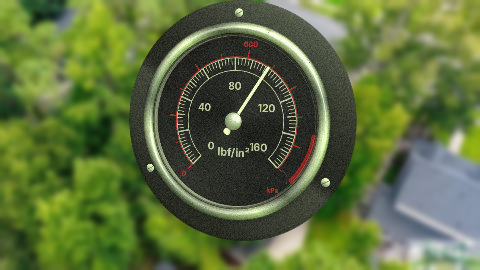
100; psi
